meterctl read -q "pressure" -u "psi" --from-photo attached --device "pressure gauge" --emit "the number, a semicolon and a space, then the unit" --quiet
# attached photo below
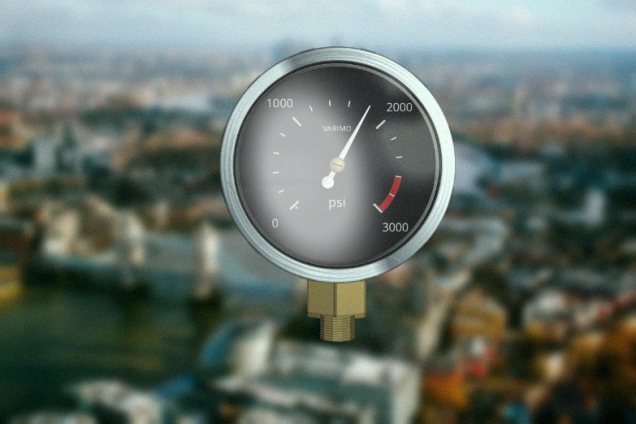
1800; psi
